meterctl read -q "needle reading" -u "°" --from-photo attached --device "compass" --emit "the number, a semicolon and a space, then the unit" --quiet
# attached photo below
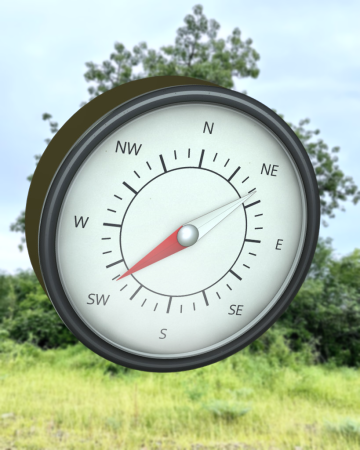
230; °
